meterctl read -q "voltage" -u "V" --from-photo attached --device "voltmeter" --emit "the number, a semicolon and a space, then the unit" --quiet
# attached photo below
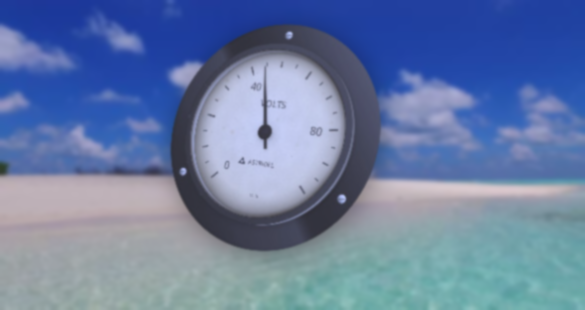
45; V
